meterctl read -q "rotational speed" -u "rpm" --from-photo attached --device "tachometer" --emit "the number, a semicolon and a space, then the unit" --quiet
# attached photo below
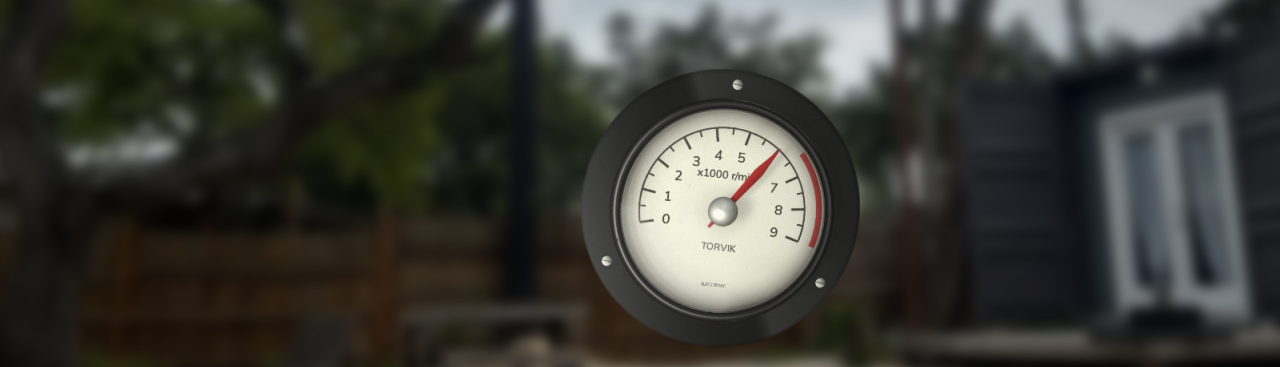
6000; rpm
